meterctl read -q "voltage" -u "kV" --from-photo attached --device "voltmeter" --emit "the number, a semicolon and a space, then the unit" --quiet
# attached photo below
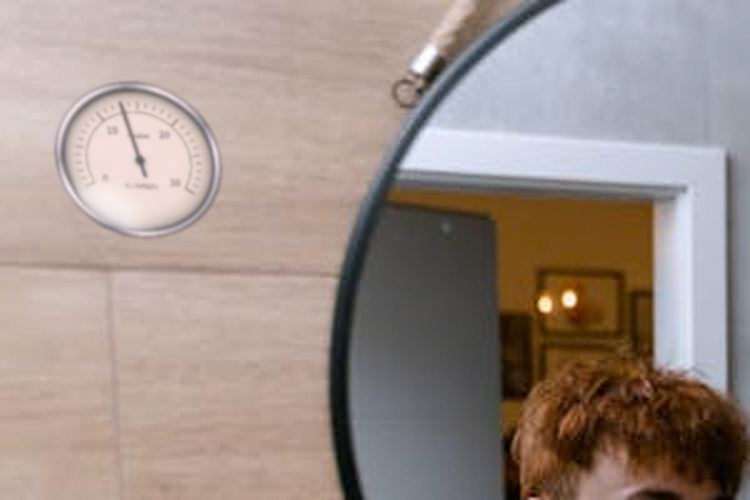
13; kV
